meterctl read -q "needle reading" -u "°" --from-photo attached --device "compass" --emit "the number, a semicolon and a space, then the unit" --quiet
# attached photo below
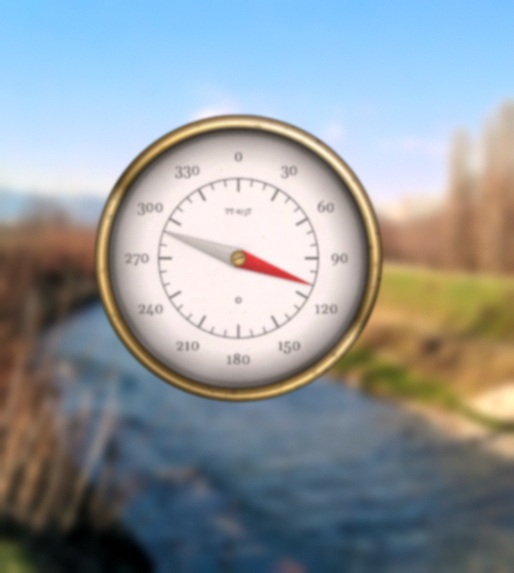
110; °
